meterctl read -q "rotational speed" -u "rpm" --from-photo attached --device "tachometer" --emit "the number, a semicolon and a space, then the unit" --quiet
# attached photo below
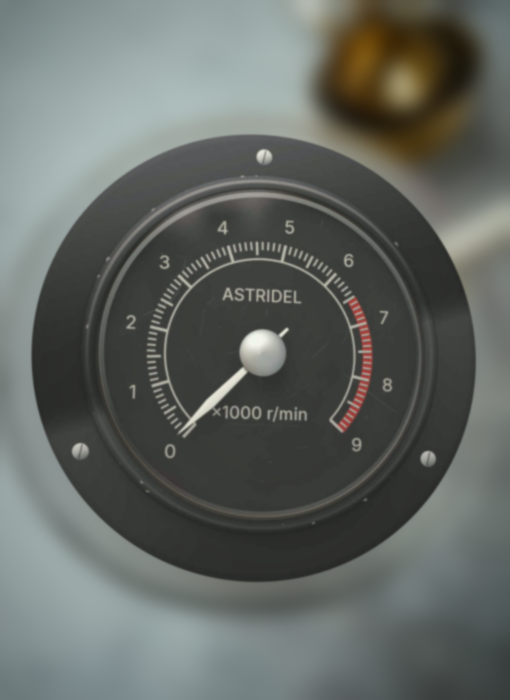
100; rpm
